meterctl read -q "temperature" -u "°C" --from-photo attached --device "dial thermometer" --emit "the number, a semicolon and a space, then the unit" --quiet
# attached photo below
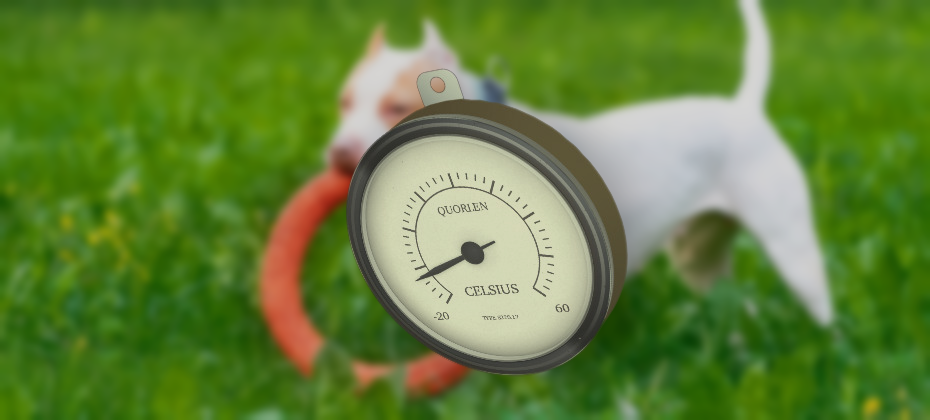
-12; °C
